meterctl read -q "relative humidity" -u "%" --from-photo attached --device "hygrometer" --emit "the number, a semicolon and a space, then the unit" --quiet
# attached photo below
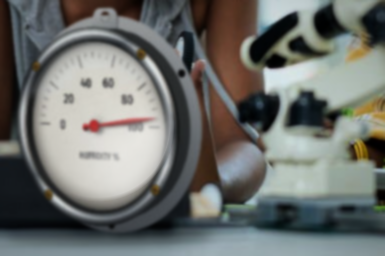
96; %
